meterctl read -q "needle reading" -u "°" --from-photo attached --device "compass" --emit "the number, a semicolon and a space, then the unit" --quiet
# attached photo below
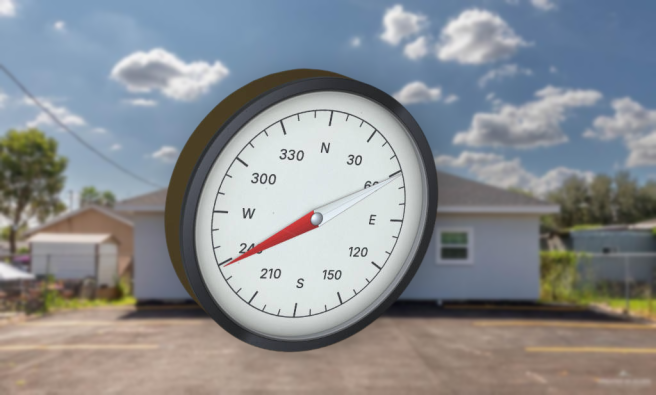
240; °
